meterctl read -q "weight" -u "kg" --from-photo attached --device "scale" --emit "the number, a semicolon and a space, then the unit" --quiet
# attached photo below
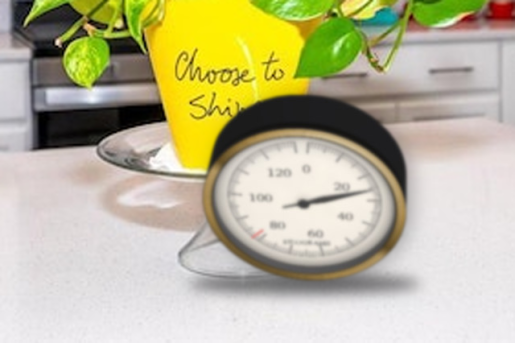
25; kg
